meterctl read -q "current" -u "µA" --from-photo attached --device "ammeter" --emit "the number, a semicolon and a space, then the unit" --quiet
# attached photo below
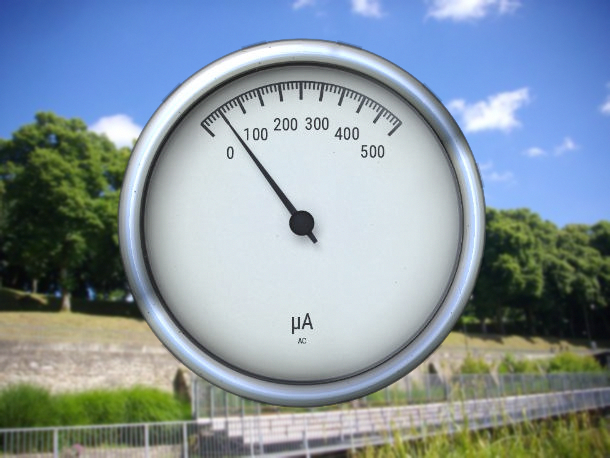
50; µA
